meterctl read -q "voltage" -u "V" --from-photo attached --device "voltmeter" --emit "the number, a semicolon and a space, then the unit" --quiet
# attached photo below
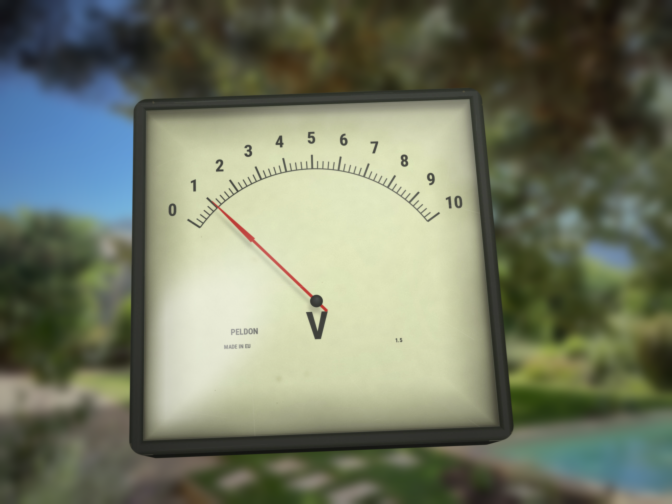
1; V
